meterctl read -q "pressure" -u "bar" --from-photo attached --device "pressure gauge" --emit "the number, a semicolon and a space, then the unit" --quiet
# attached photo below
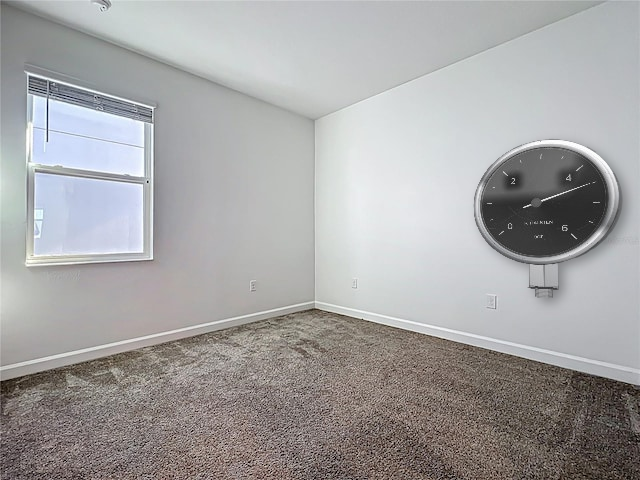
4.5; bar
